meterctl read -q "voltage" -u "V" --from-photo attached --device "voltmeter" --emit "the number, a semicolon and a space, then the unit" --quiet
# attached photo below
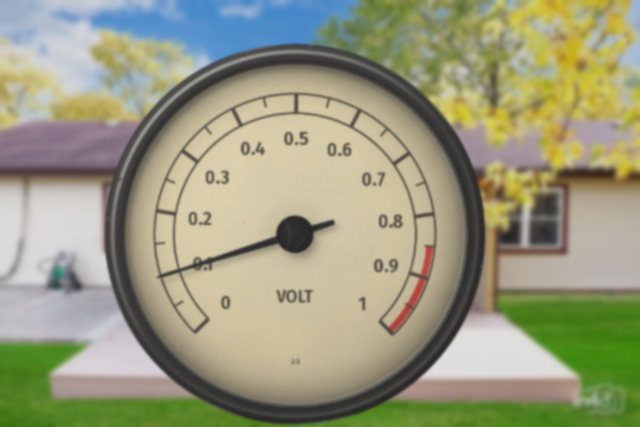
0.1; V
